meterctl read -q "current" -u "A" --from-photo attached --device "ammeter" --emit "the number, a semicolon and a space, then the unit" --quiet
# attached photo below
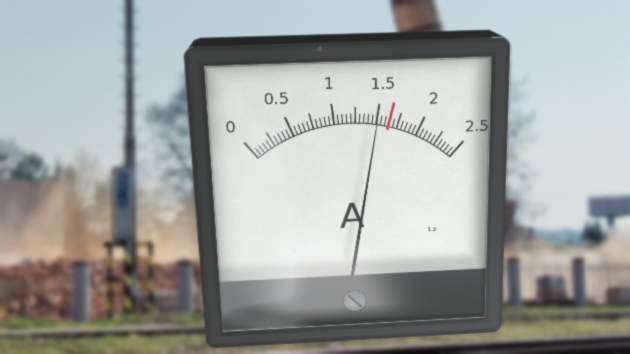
1.5; A
